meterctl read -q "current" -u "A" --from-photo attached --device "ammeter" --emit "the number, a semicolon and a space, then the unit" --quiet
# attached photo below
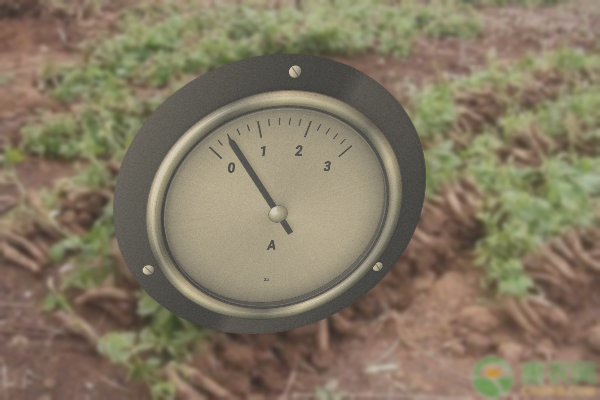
0.4; A
